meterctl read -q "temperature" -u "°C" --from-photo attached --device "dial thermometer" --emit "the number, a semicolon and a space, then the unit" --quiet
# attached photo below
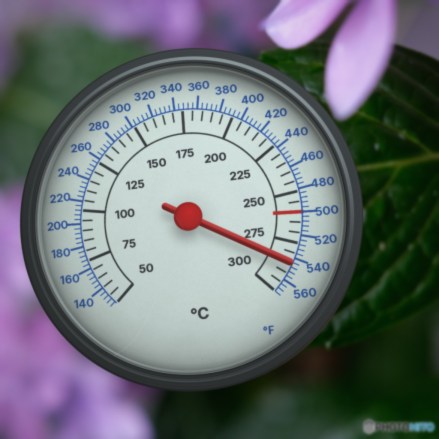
285; °C
